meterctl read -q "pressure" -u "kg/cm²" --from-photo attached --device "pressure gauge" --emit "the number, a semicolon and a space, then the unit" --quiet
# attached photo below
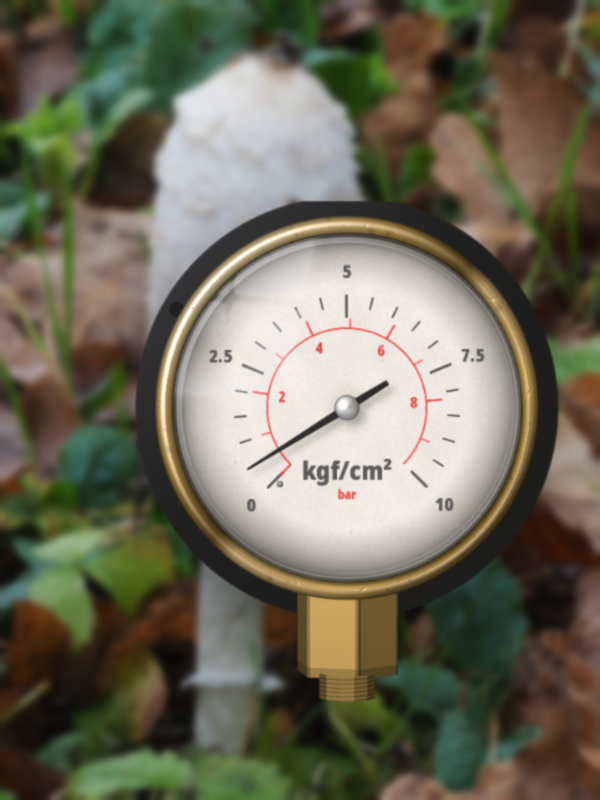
0.5; kg/cm²
